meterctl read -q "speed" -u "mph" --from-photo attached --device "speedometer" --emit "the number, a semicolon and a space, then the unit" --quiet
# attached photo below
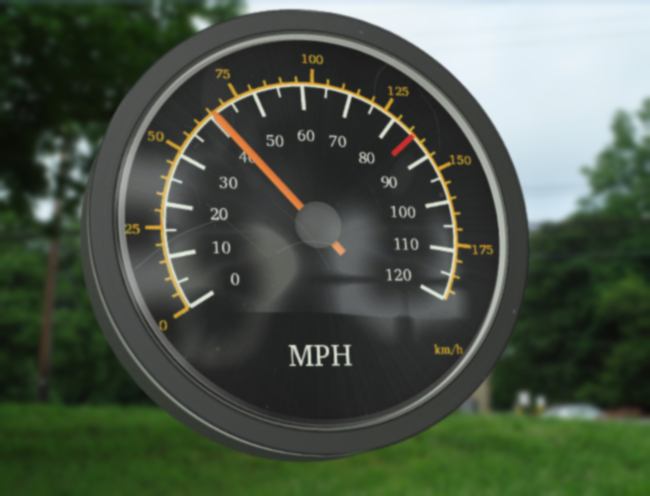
40; mph
